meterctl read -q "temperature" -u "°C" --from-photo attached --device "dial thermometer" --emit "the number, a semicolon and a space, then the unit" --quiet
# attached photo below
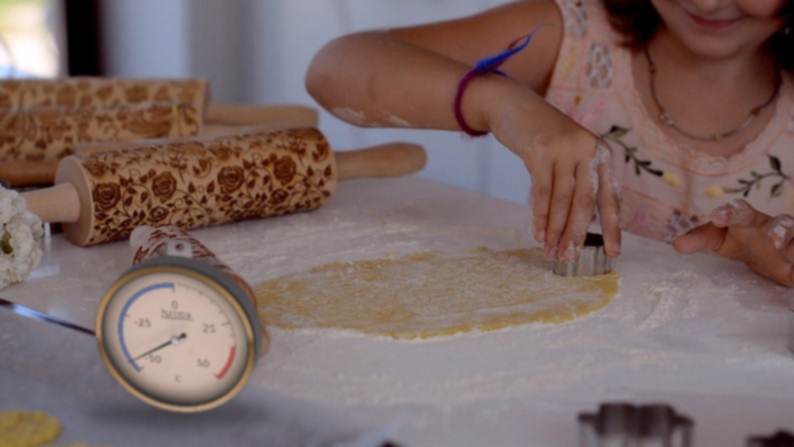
-45; °C
